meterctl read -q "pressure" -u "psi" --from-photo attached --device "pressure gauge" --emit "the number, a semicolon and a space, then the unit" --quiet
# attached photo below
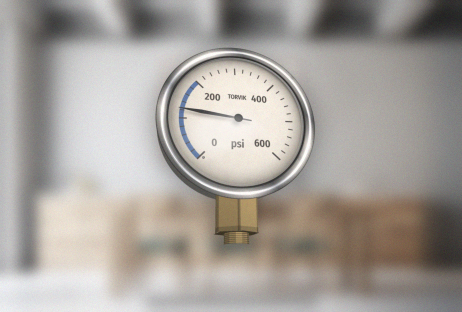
120; psi
